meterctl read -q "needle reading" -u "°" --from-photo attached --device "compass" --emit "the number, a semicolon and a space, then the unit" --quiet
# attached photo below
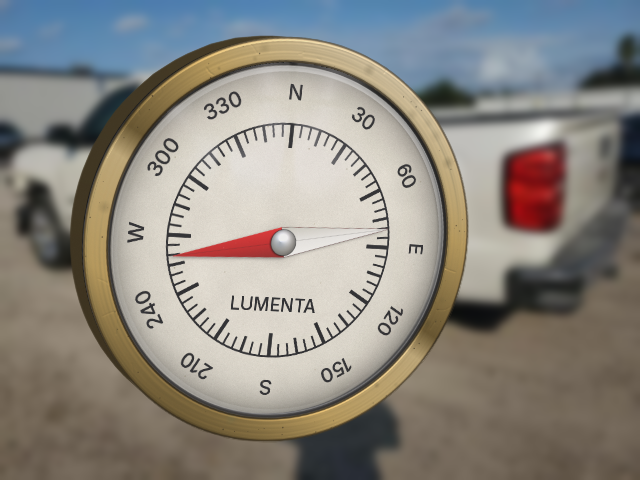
260; °
